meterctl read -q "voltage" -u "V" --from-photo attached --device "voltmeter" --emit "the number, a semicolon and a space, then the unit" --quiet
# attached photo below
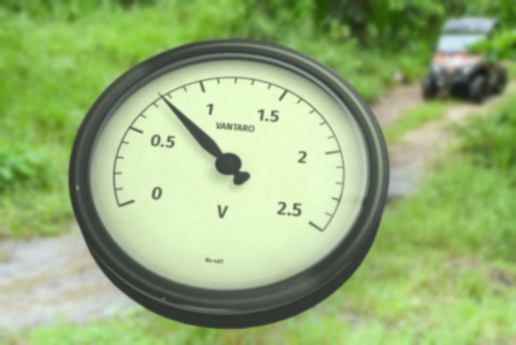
0.75; V
